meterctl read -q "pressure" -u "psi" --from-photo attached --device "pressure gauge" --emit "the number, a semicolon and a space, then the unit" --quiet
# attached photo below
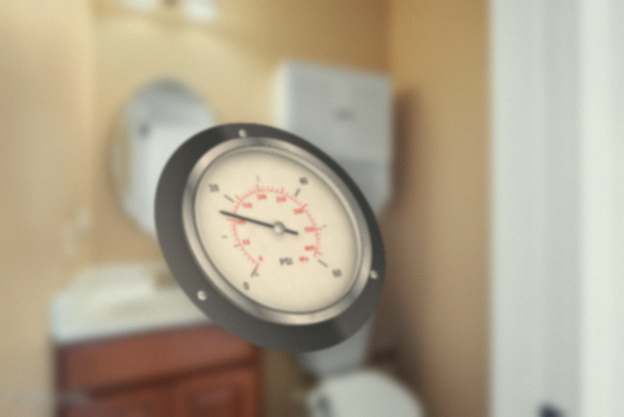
15; psi
